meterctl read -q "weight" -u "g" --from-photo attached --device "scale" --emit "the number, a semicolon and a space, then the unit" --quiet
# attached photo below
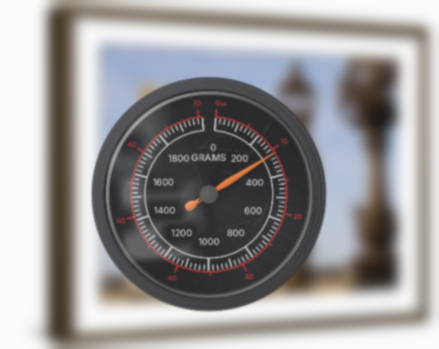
300; g
